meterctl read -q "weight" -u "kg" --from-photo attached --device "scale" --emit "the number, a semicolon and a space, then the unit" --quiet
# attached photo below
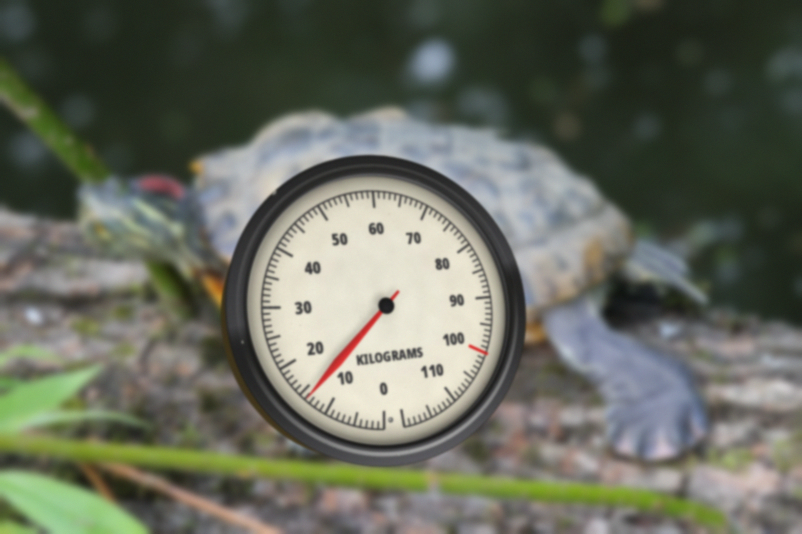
14; kg
